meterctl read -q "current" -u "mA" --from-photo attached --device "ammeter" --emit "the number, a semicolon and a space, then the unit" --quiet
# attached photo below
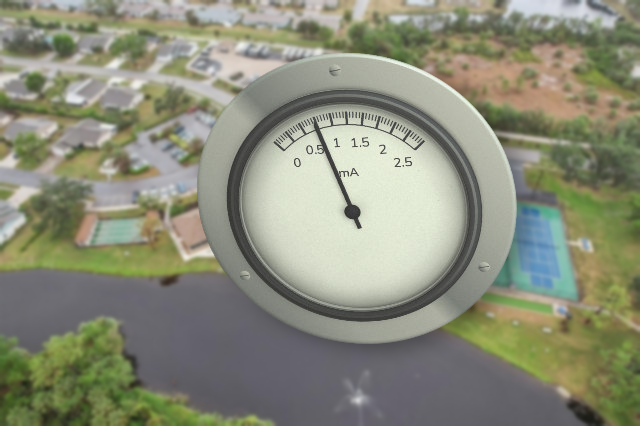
0.75; mA
